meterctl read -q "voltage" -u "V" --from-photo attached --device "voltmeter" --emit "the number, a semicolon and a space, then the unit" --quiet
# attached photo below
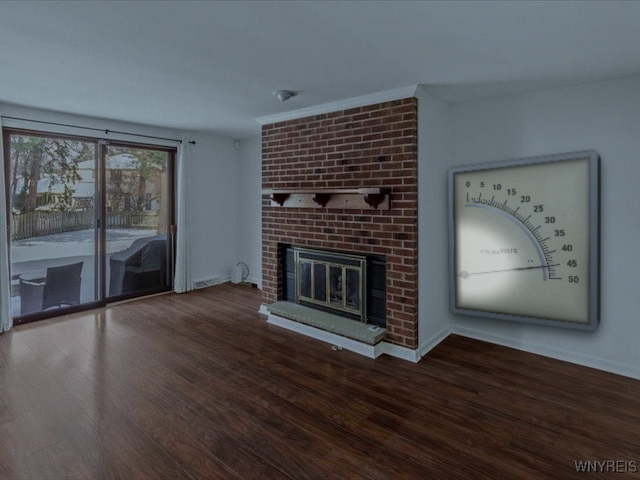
45; V
